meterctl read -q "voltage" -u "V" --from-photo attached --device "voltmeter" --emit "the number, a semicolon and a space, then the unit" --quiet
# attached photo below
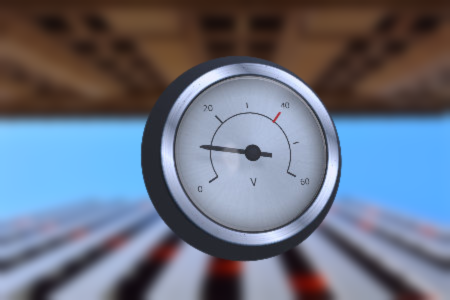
10; V
